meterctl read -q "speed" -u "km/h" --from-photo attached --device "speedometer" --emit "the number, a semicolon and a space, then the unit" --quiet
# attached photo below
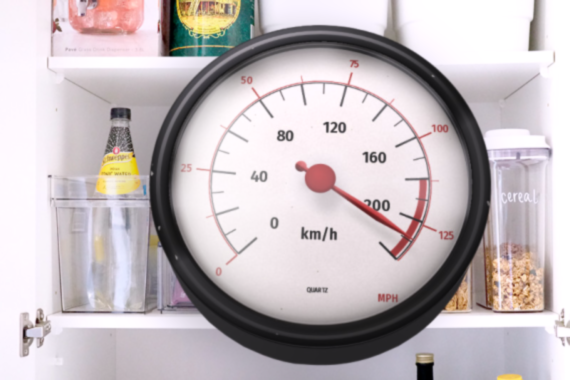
210; km/h
